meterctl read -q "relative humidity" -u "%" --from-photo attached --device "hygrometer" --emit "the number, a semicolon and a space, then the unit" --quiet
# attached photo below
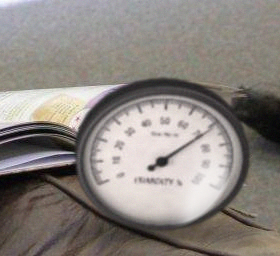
70; %
